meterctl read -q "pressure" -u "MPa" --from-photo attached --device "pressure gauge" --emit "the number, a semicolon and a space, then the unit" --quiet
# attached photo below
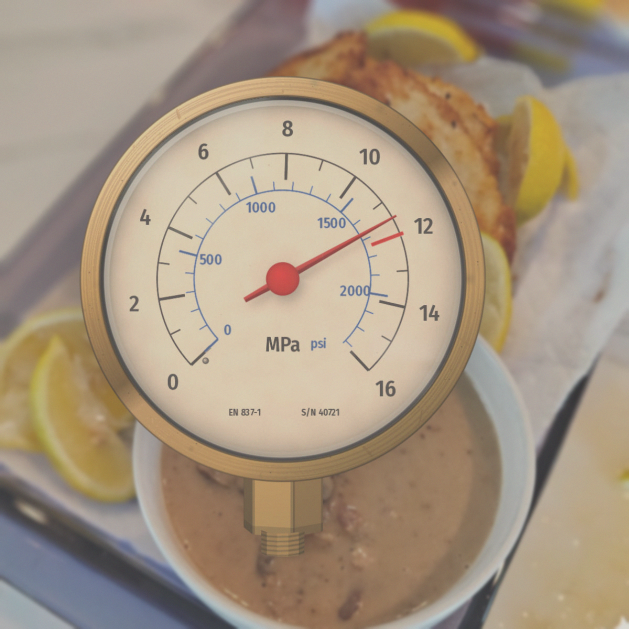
11.5; MPa
